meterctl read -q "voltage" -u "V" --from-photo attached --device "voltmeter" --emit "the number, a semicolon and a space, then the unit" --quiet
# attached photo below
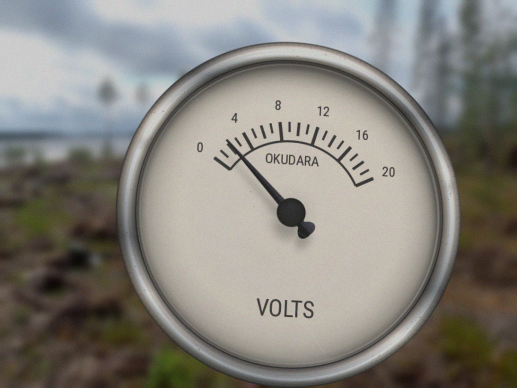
2; V
